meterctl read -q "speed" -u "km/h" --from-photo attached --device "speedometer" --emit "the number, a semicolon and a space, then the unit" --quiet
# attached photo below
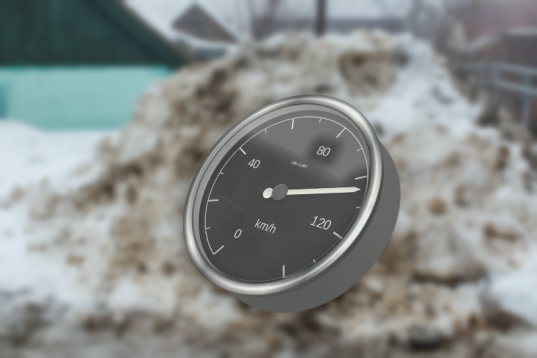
105; km/h
